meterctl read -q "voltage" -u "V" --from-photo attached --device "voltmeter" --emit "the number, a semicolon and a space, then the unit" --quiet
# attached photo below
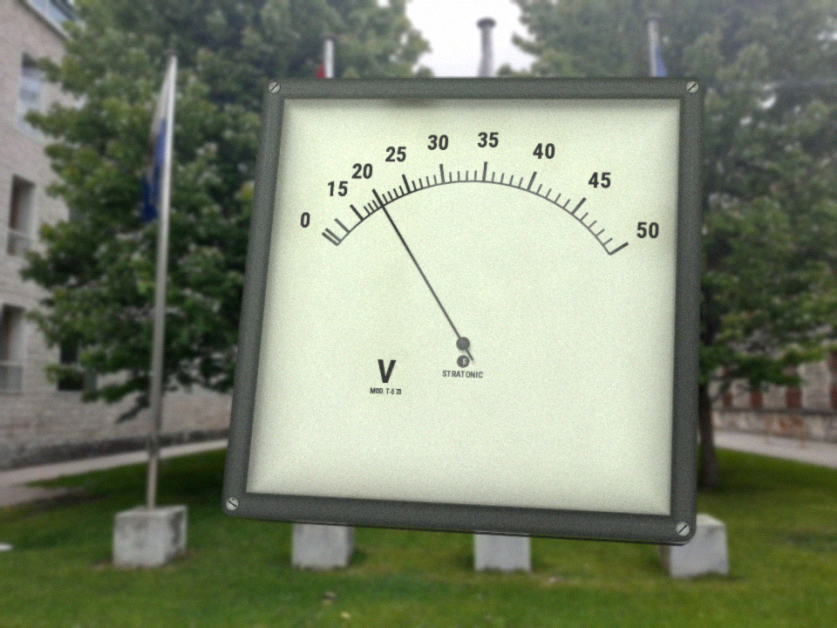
20; V
